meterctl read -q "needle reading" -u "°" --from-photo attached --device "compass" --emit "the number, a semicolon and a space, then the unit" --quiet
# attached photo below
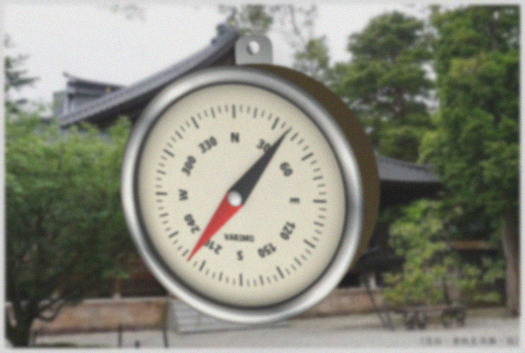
220; °
